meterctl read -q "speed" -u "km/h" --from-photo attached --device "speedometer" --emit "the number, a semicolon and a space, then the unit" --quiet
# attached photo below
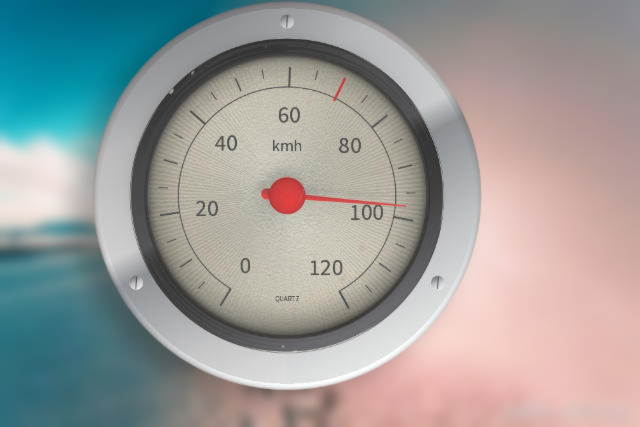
97.5; km/h
